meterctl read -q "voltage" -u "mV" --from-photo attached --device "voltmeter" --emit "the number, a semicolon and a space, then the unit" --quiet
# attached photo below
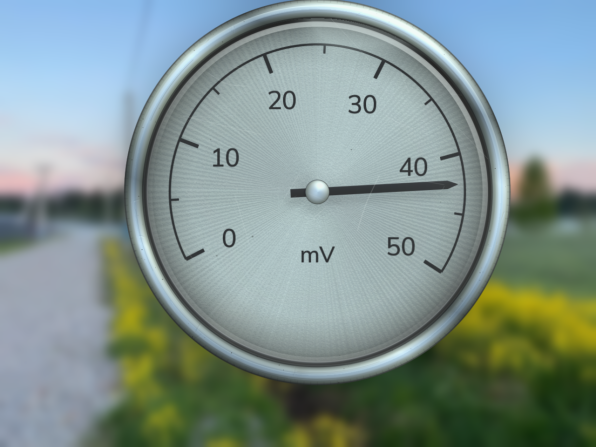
42.5; mV
